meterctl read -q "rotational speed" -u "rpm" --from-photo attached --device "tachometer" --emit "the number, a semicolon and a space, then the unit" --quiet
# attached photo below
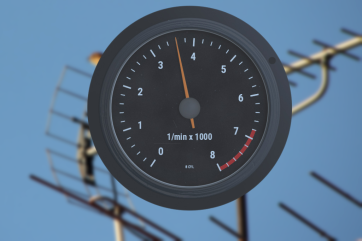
3600; rpm
